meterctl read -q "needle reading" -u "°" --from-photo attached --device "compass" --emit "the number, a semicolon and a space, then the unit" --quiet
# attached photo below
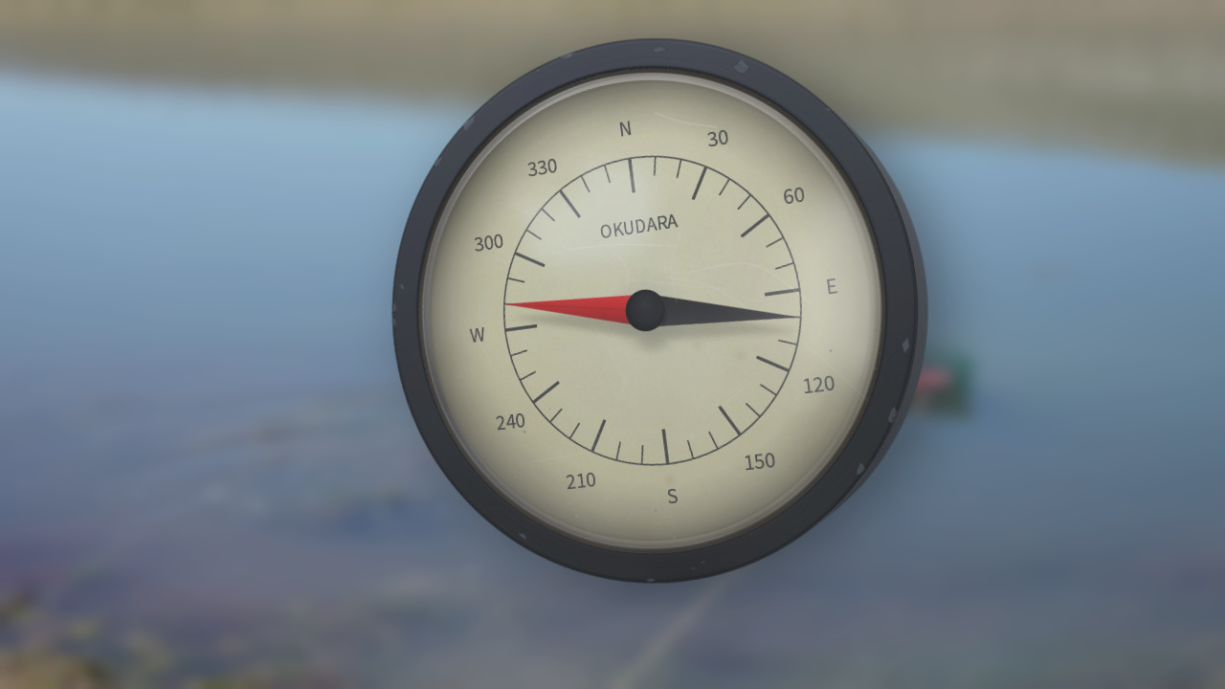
280; °
